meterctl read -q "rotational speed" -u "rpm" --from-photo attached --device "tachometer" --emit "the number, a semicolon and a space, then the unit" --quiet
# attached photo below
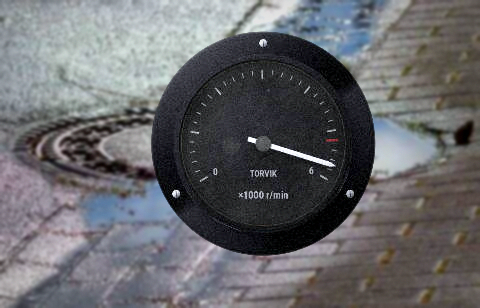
5700; rpm
